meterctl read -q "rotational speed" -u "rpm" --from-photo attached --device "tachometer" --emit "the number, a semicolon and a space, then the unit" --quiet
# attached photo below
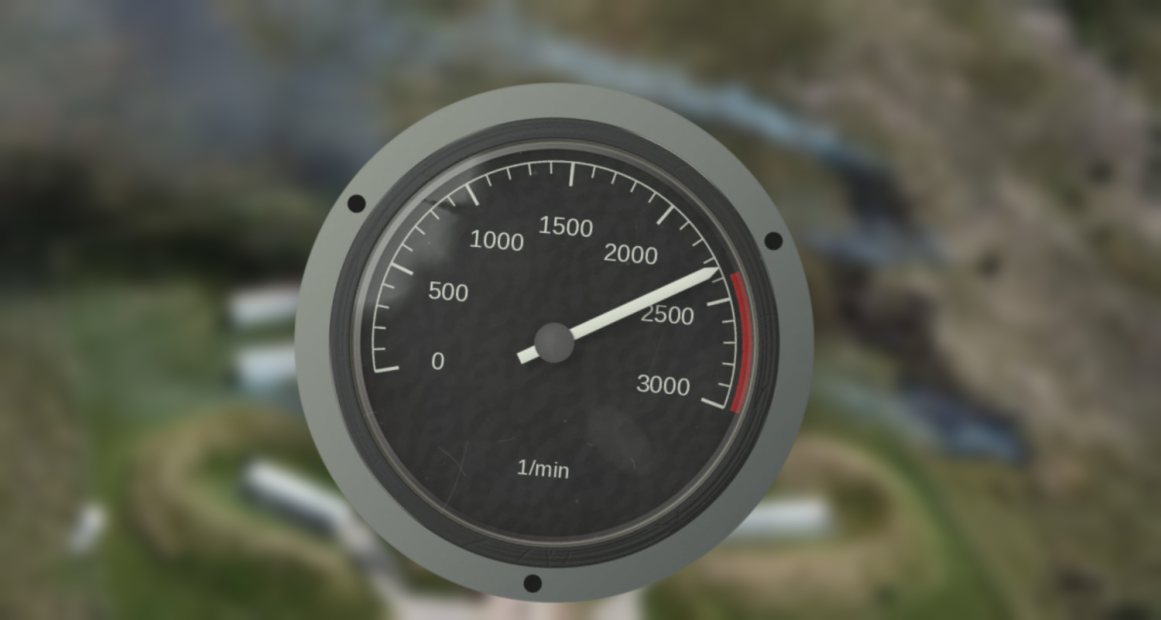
2350; rpm
